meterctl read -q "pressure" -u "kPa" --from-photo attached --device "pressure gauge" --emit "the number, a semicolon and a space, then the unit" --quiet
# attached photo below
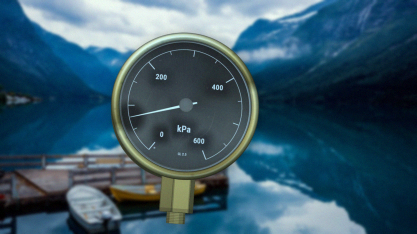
75; kPa
